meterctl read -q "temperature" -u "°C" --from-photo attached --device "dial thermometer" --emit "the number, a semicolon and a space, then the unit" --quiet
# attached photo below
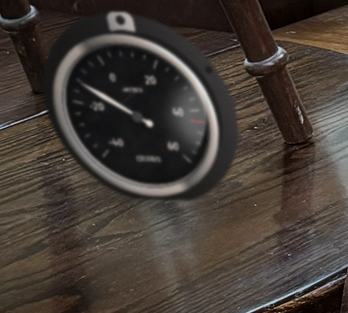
-12; °C
